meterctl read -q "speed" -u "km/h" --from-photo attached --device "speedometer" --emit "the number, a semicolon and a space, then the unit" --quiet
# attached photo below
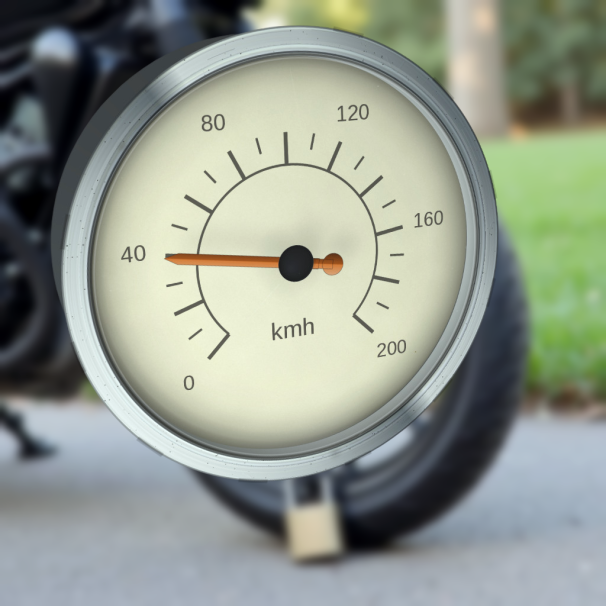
40; km/h
